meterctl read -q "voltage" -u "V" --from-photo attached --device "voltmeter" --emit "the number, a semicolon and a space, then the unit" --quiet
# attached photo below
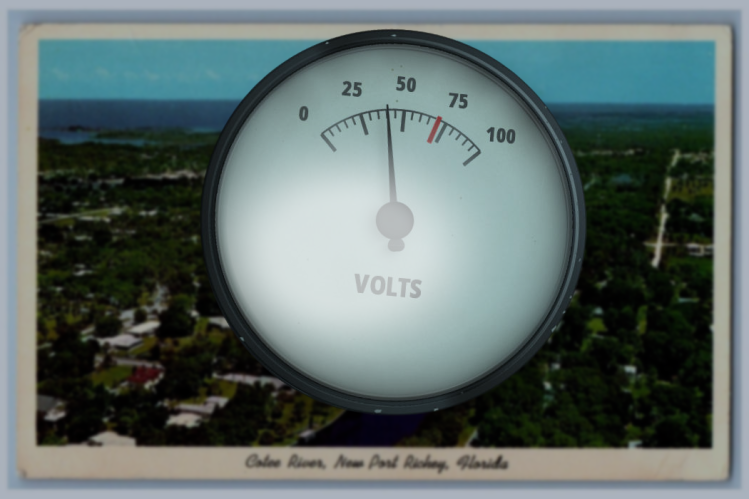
40; V
